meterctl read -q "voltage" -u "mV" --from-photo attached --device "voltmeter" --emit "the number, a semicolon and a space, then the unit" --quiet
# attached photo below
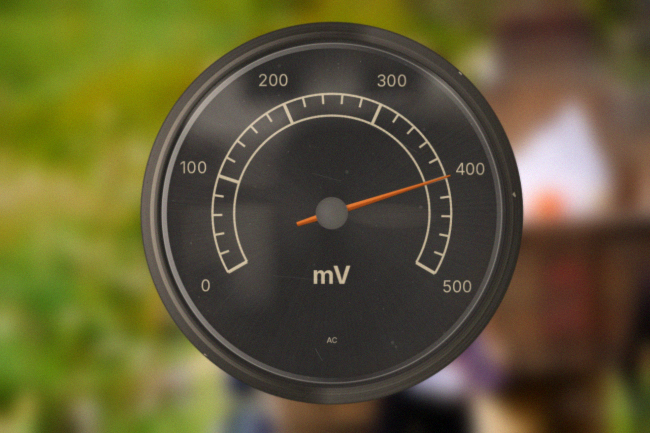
400; mV
